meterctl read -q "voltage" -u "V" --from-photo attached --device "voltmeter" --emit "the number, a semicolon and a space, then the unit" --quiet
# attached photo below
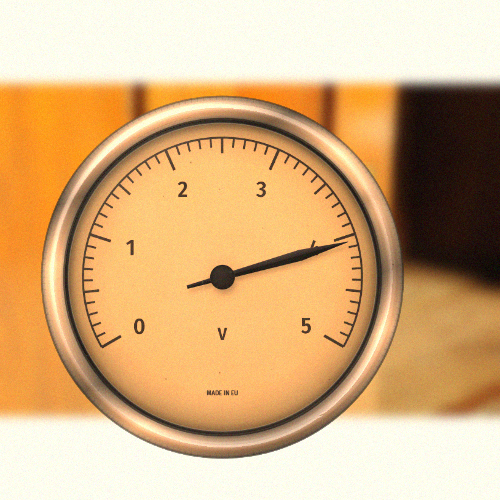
4.05; V
